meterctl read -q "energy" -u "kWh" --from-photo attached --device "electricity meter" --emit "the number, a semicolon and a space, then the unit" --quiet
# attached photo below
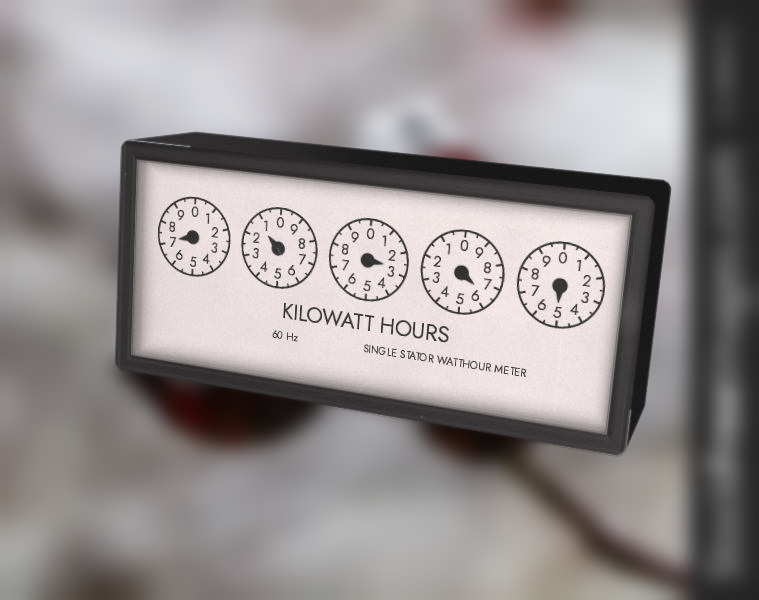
71265; kWh
